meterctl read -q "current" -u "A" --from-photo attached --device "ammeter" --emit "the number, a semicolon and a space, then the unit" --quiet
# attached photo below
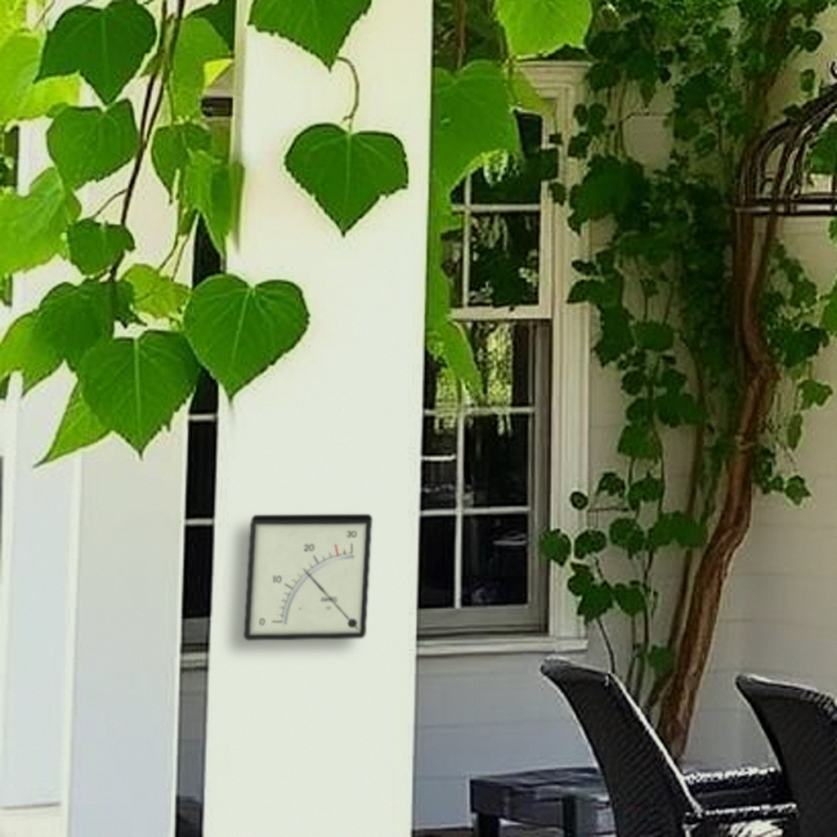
16; A
